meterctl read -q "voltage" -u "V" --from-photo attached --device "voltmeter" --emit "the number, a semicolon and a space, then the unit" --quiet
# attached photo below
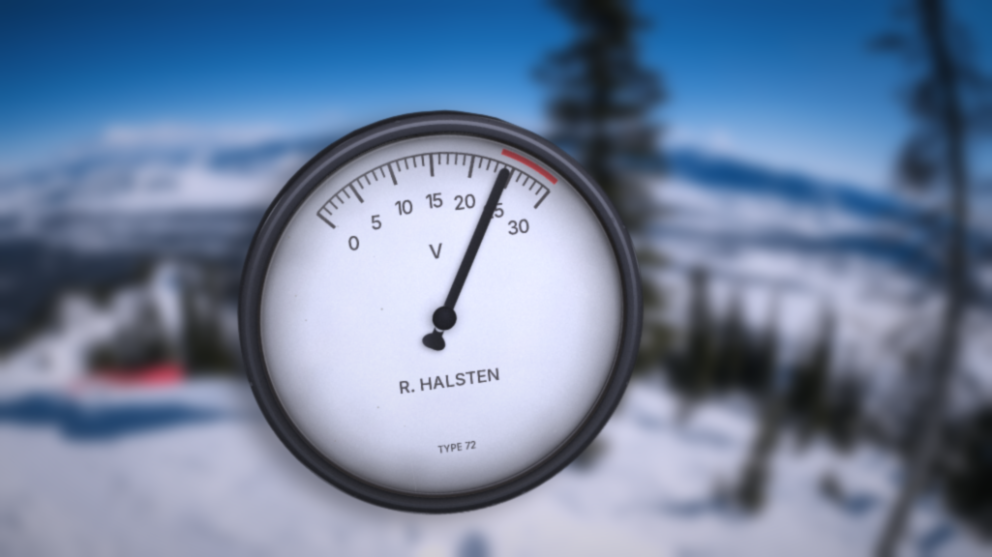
24; V
